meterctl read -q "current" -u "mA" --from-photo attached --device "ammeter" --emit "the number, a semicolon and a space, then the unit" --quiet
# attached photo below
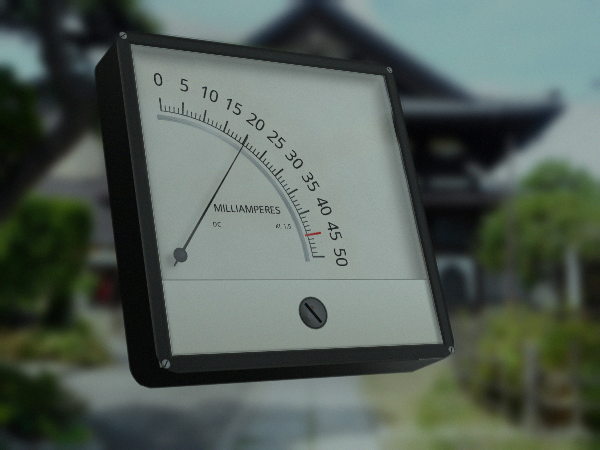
20; mA
